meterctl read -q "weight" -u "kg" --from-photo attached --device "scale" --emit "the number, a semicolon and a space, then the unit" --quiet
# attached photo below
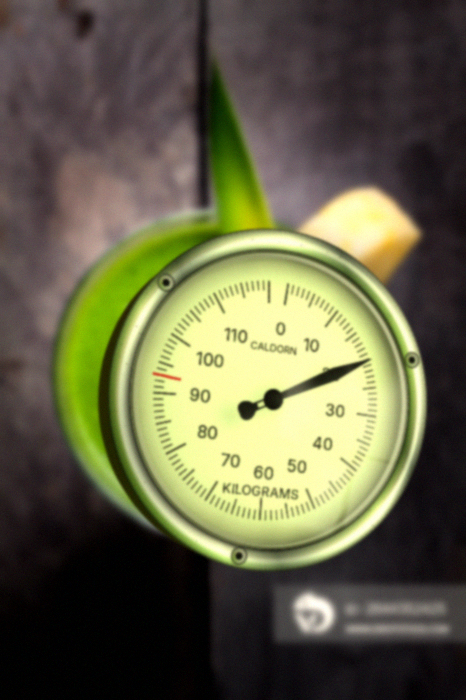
20; kg
